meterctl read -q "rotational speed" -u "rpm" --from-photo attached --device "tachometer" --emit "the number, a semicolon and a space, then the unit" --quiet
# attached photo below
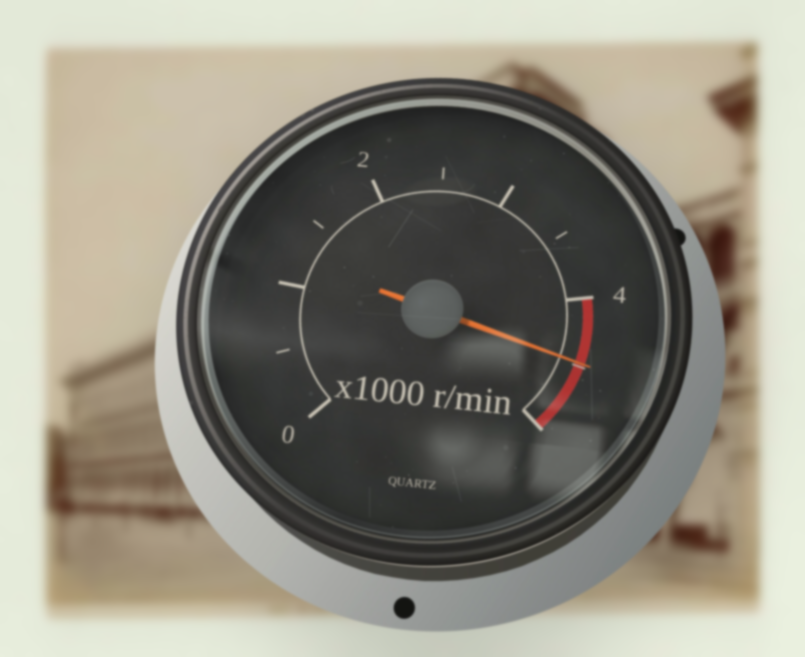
4500; rpm
